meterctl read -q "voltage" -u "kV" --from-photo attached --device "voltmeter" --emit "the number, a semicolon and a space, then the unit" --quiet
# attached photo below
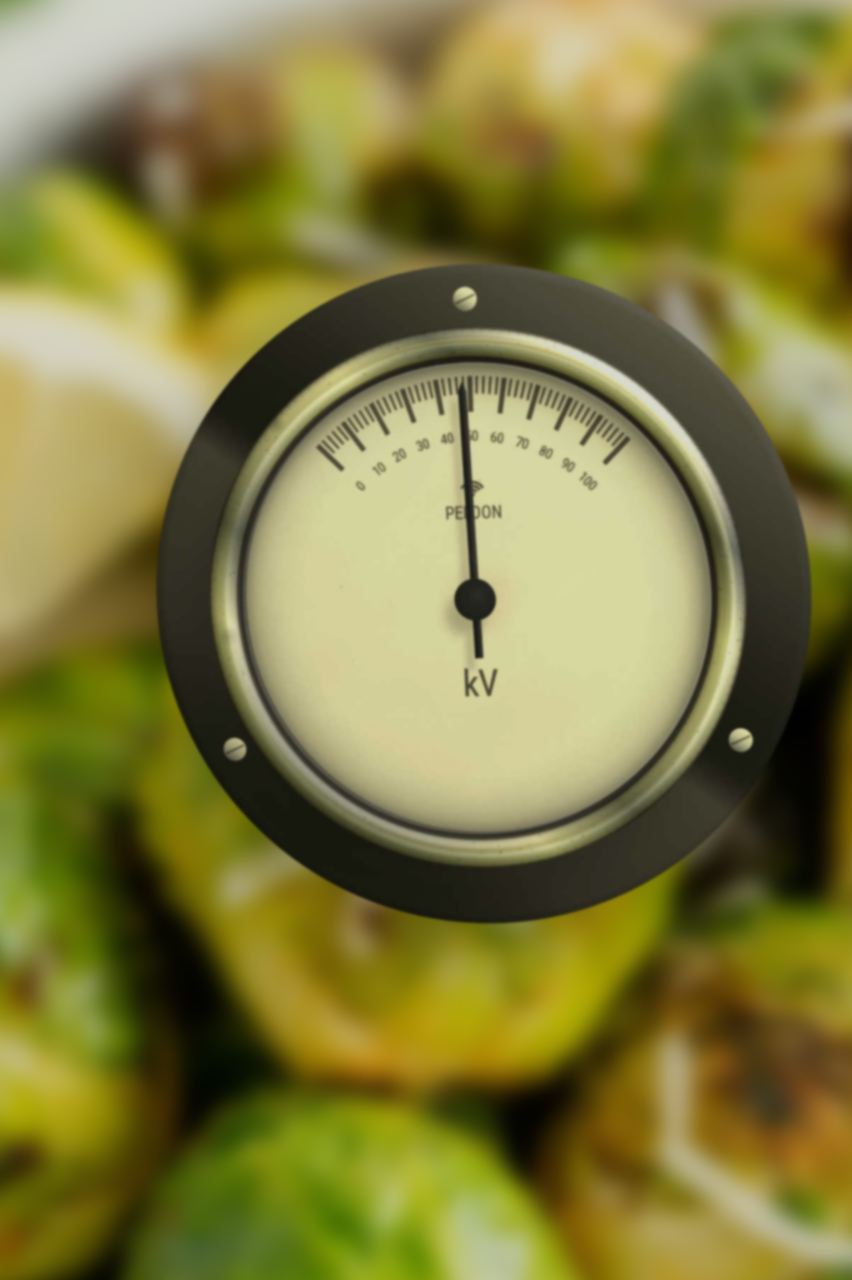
48; kV
